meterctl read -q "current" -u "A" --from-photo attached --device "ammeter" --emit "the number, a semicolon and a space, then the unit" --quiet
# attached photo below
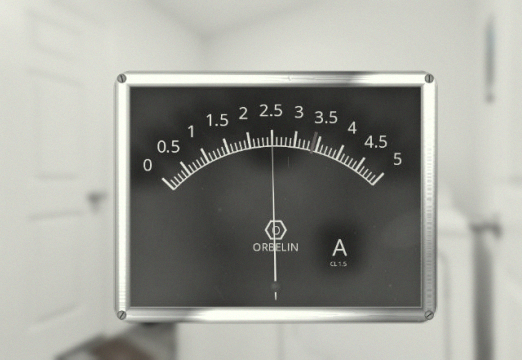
2.5; A
